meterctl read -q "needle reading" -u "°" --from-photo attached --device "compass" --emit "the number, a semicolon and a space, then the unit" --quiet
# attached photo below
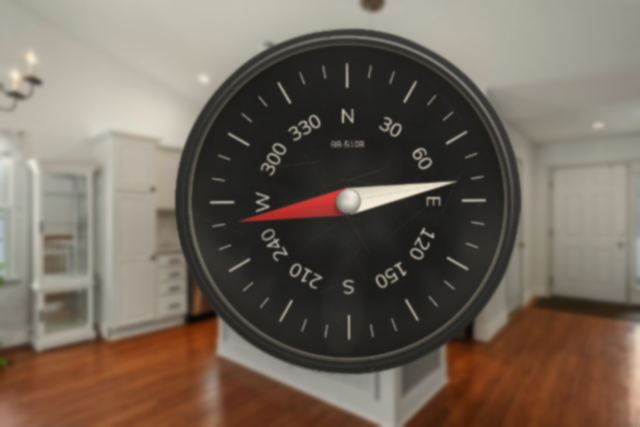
260; °
